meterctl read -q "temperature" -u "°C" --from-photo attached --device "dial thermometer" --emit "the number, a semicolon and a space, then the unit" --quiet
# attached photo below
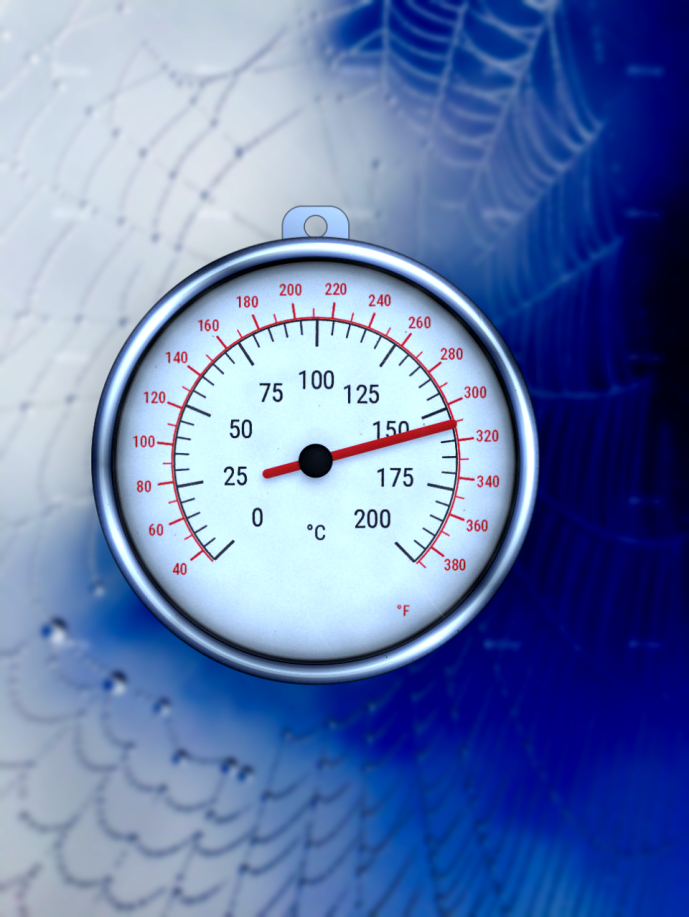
155; °C
